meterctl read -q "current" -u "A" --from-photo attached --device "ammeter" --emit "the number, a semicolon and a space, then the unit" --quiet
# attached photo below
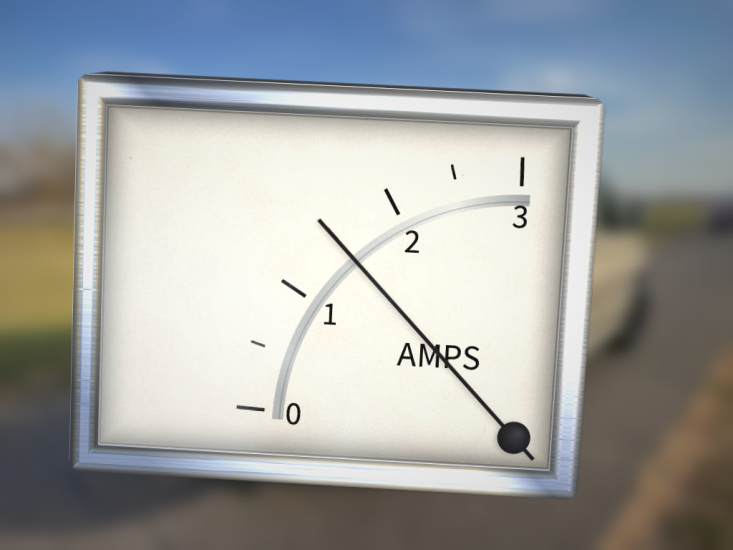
1.5; A
